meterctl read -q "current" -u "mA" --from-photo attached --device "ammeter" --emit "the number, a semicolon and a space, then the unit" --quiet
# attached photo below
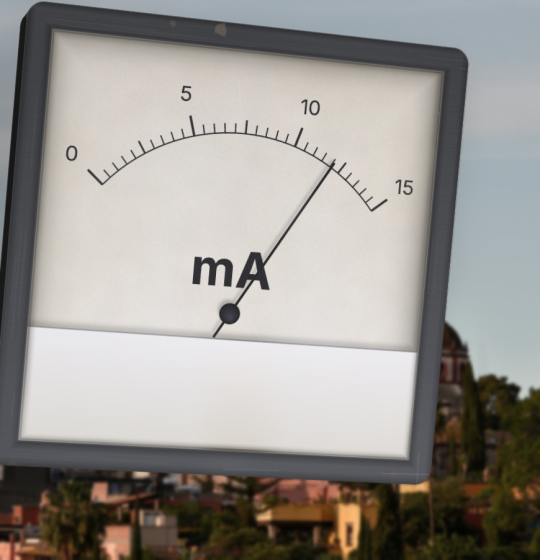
12; mA
